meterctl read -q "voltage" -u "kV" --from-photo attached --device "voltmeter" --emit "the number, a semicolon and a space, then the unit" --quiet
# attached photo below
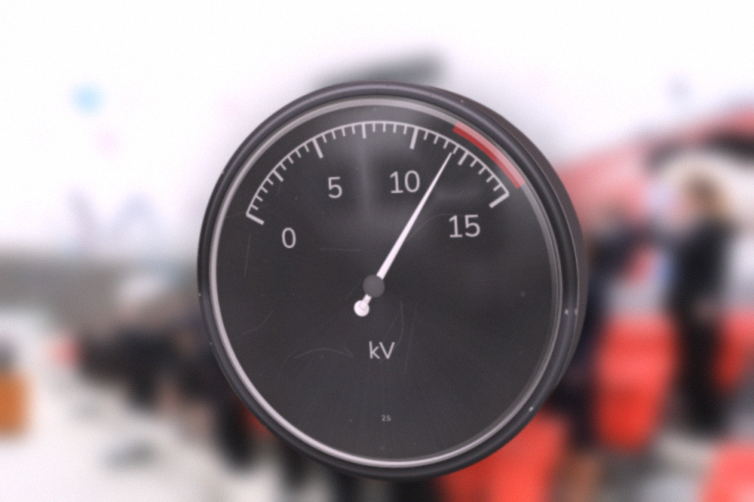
12; kV
